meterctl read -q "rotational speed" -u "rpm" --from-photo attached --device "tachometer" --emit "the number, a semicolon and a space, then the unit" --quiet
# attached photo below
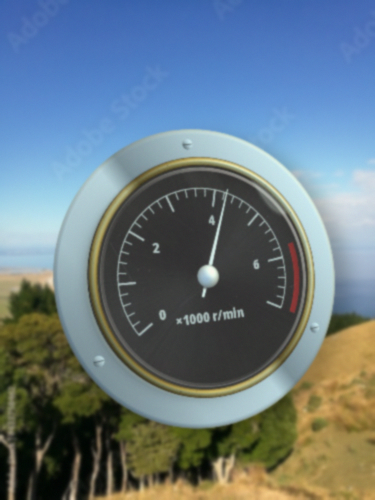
4200; rpm
